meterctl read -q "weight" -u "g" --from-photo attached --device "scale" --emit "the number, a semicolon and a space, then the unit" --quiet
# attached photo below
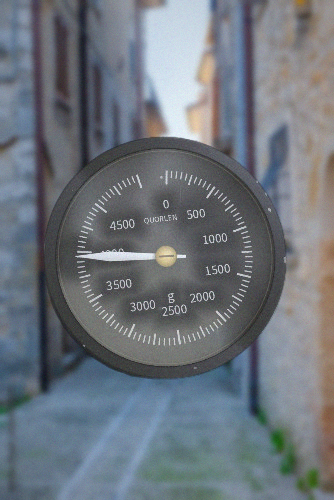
3950; g
